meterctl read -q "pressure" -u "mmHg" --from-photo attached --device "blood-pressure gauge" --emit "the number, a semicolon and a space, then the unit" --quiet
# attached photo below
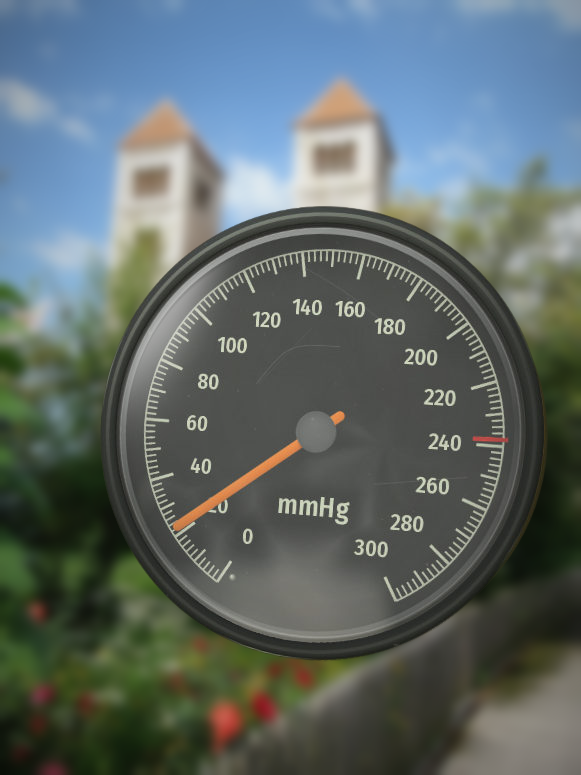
22; mmHg
